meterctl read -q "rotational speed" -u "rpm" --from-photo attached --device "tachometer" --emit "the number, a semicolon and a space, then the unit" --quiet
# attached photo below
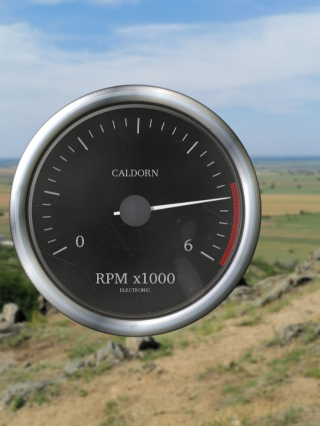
5000; rpm
